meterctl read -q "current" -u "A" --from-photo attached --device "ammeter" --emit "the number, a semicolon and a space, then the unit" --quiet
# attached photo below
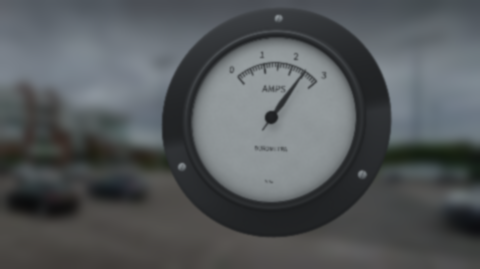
2.5; A
